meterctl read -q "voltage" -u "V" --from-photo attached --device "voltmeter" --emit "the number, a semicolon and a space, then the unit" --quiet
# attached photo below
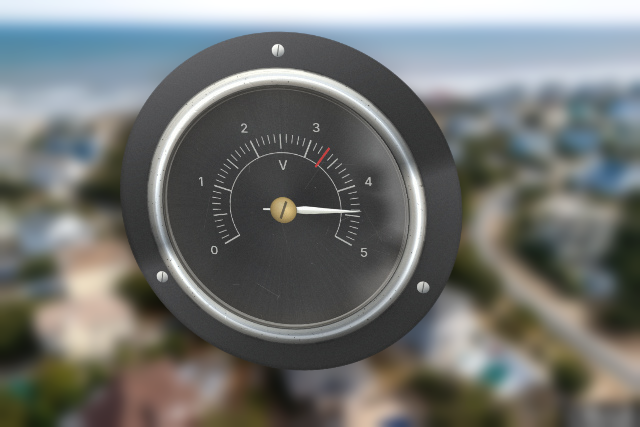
4.4; V
